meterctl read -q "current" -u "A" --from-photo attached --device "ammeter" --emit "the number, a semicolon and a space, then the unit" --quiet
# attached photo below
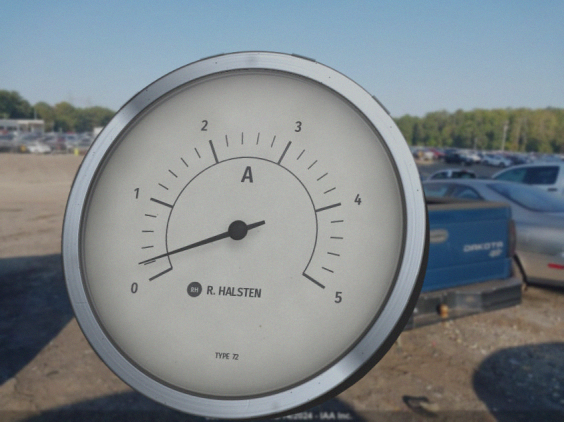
0.2; A
